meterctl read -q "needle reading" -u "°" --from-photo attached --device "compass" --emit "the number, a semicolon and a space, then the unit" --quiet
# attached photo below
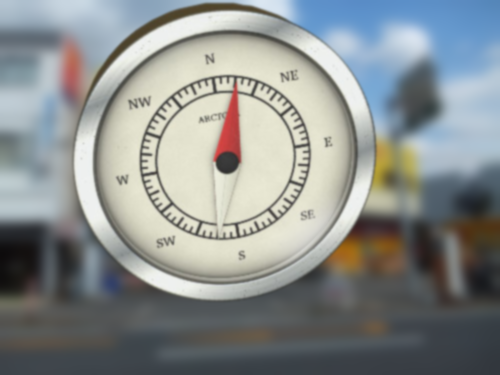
15; °
